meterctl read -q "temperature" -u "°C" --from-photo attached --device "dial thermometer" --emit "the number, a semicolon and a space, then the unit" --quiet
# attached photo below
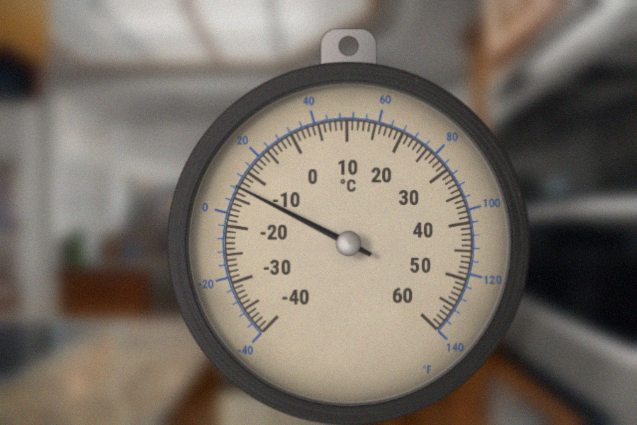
-13; °C
